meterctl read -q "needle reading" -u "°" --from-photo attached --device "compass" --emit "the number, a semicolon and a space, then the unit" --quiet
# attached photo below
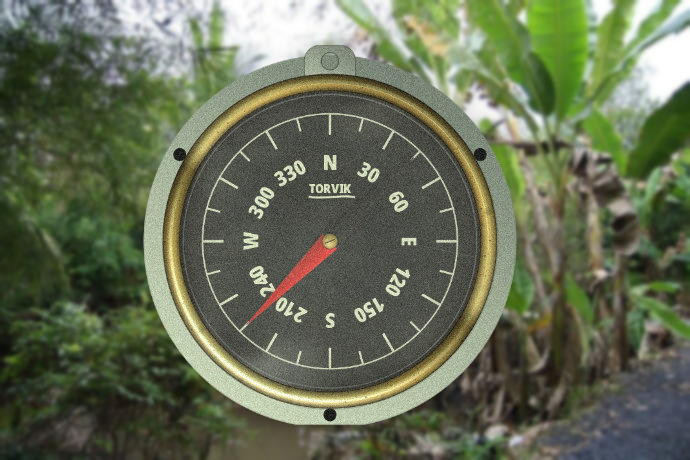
225; °
